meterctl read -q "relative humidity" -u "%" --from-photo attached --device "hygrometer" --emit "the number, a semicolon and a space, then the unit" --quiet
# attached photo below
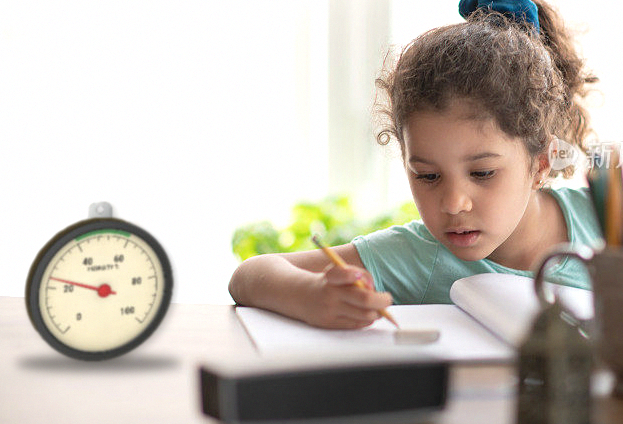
24; %
